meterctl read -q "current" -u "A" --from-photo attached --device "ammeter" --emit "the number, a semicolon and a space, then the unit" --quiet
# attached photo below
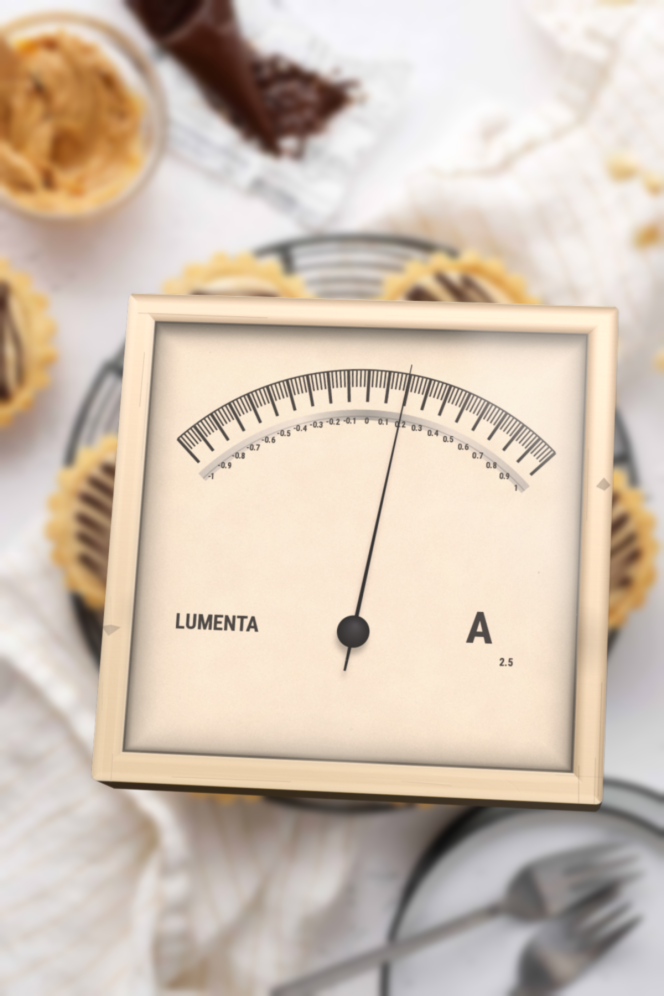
0.2; A
